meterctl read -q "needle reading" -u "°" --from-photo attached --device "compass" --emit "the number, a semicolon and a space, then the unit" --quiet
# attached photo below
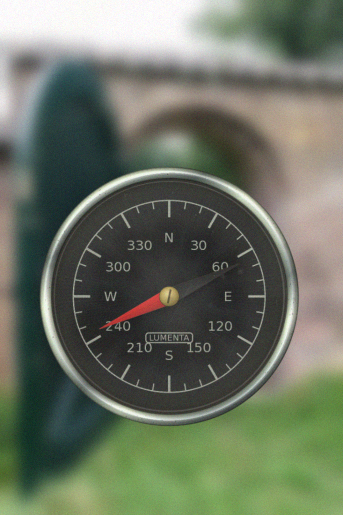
245; °
